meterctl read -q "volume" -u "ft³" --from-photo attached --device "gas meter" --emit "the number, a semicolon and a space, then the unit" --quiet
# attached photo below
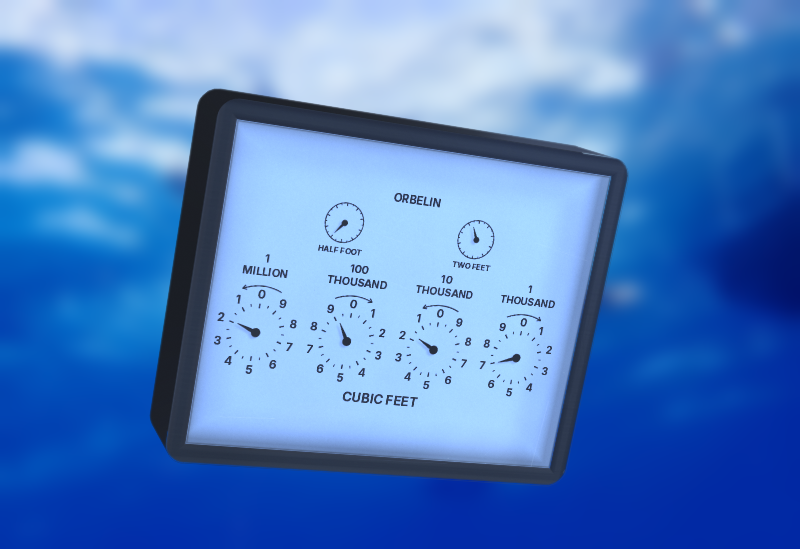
191700; ft³
